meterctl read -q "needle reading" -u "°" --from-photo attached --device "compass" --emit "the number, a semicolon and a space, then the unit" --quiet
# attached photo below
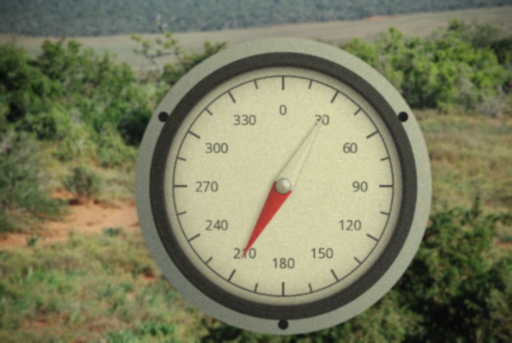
210; °
